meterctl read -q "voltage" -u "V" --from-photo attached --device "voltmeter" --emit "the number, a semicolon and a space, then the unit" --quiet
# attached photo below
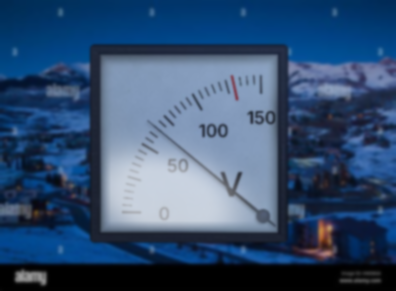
65; V
